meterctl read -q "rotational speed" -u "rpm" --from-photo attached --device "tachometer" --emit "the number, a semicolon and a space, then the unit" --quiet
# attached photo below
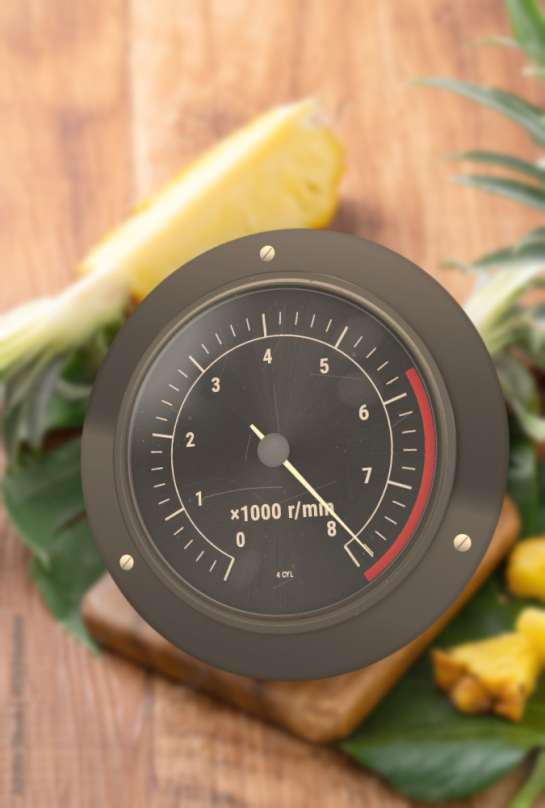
7800; rpm
